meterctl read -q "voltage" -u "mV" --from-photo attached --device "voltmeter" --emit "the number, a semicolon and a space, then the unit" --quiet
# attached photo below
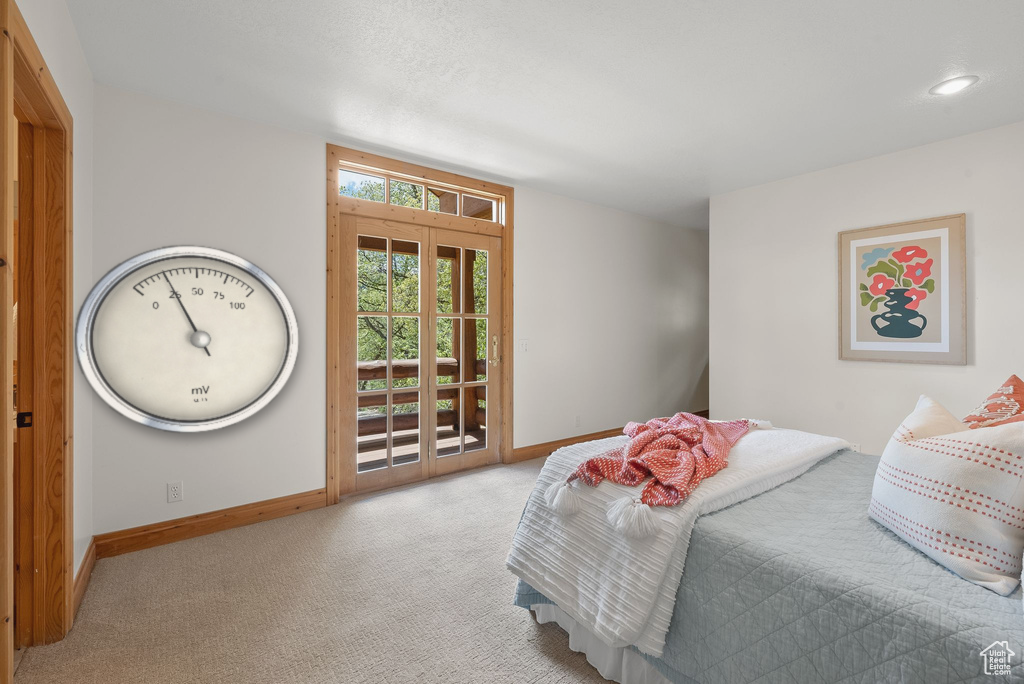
25; mV
